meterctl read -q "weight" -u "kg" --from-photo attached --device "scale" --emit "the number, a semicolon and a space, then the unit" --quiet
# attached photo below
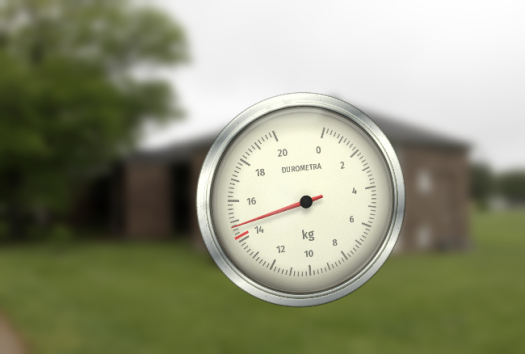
14.8; kg
